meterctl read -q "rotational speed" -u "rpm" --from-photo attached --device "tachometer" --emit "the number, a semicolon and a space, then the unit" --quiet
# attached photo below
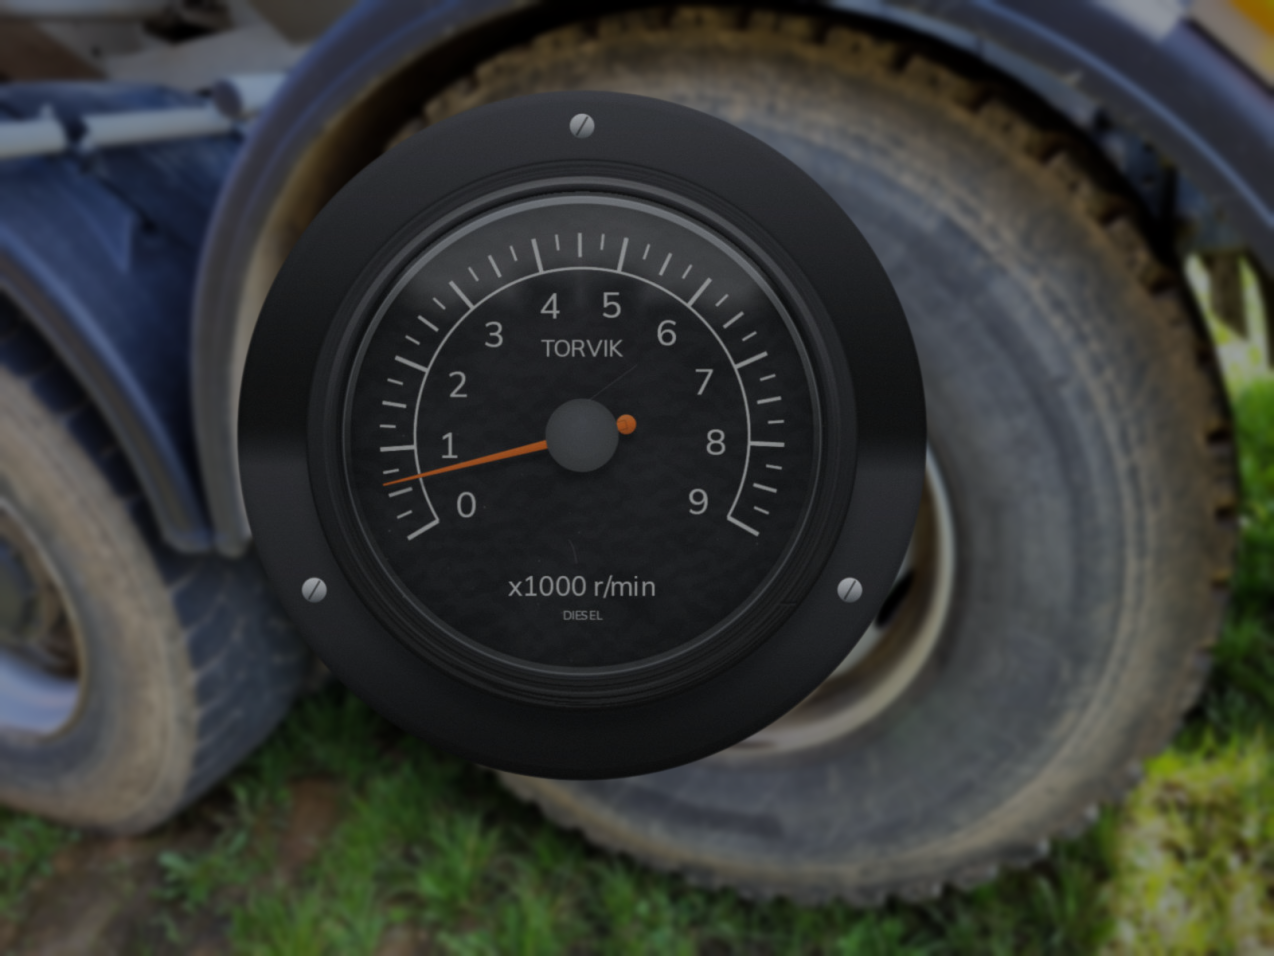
625; rpm
